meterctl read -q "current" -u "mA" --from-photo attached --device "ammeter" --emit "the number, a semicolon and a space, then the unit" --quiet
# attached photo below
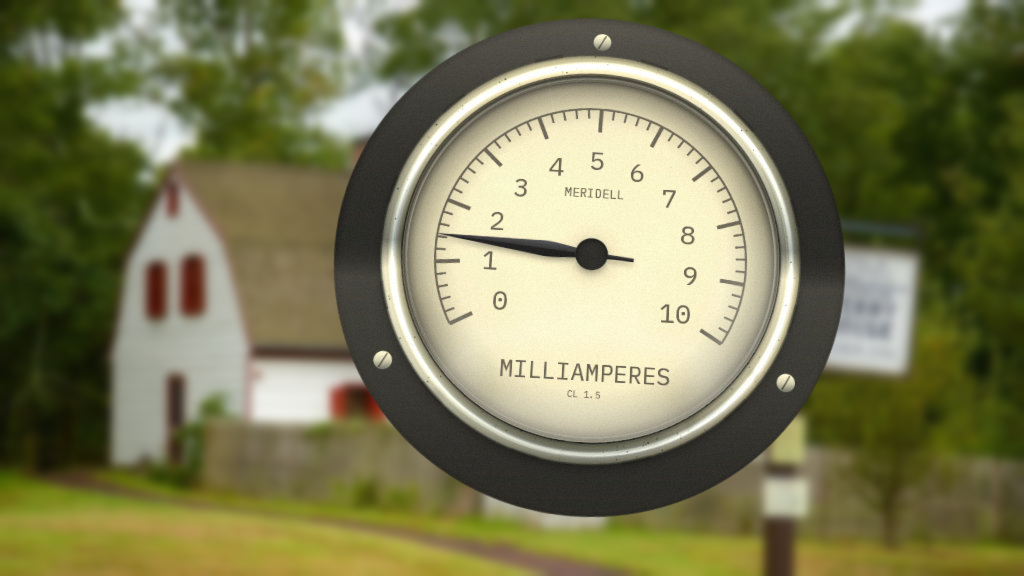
1.4; mA
